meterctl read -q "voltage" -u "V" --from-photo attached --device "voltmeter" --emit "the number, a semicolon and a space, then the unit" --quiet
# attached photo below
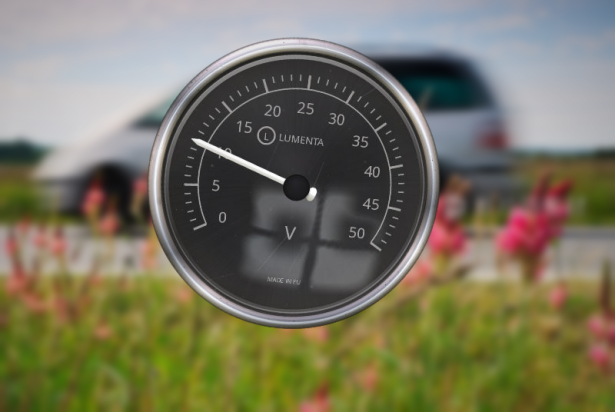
10; V
